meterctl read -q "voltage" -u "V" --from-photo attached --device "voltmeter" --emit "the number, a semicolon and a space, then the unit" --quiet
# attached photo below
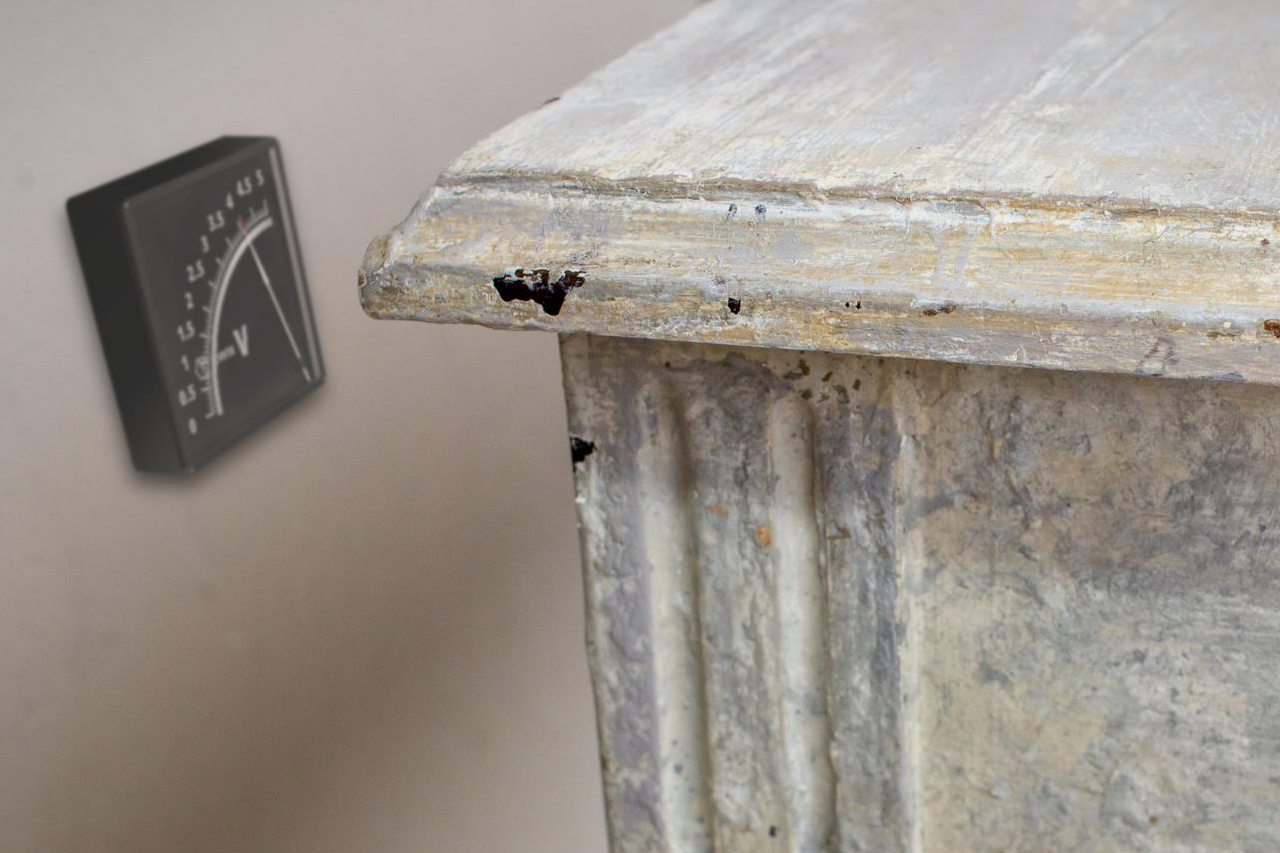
4; V
